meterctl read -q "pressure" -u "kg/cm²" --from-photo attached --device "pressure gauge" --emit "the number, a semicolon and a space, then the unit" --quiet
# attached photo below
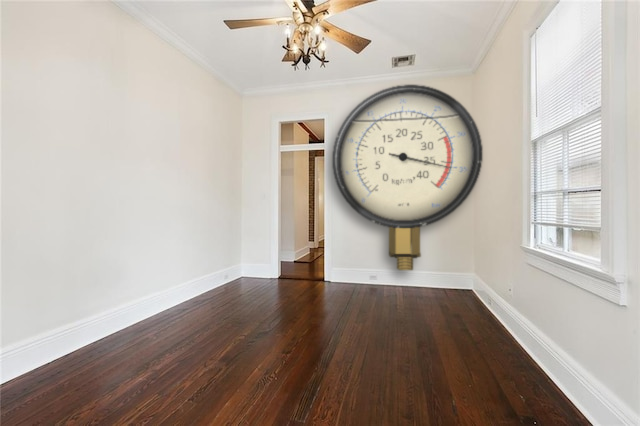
36; kg/cm²
